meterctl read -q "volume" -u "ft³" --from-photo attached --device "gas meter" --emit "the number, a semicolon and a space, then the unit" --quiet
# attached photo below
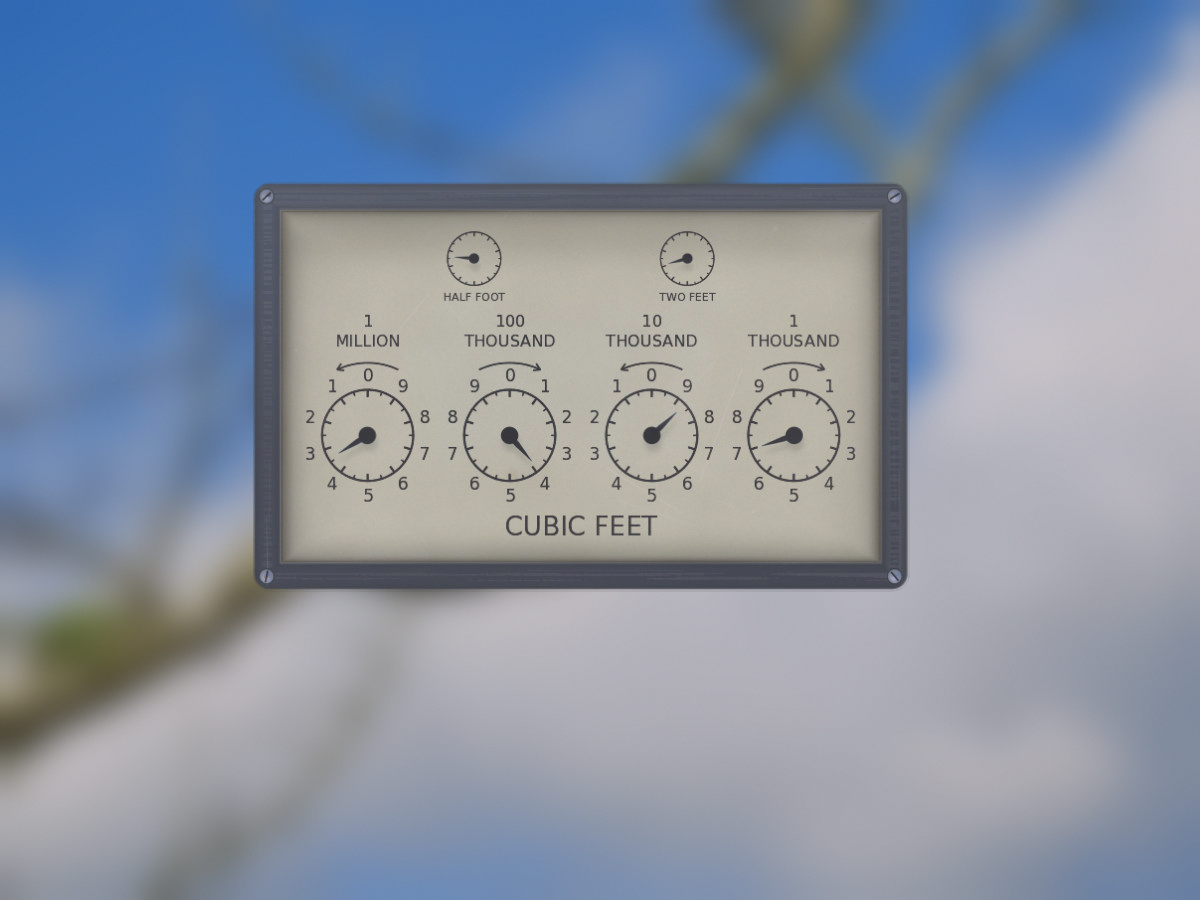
338700; ft³
